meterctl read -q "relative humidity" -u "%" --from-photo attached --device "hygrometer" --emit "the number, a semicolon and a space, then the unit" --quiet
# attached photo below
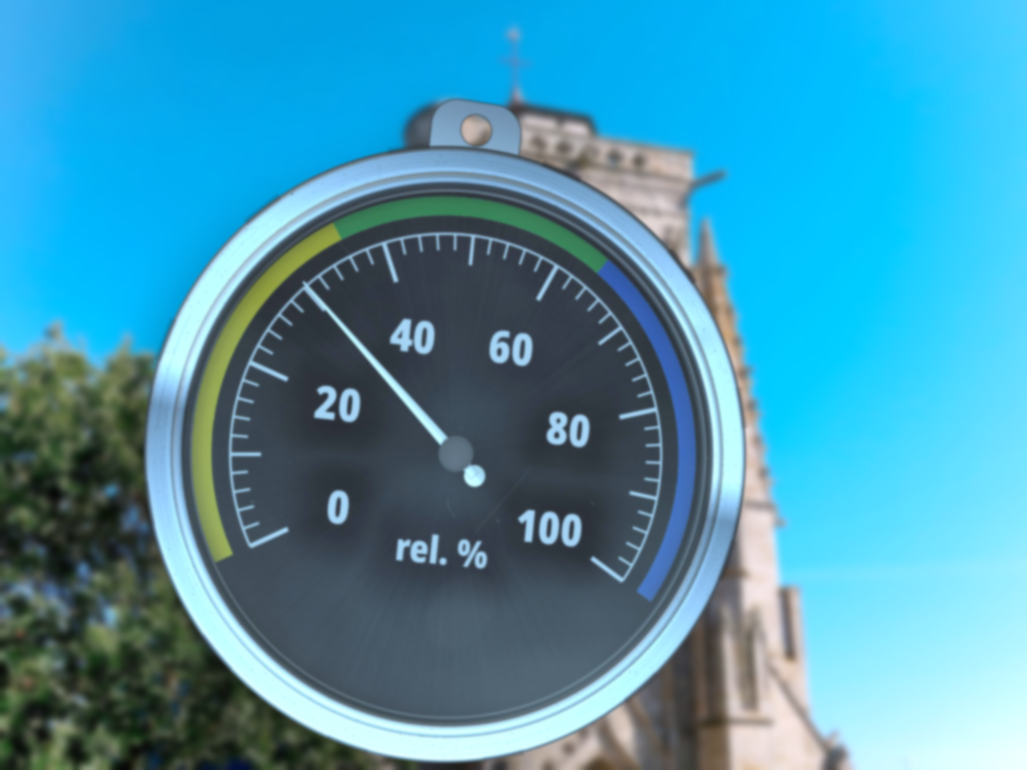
30; %
